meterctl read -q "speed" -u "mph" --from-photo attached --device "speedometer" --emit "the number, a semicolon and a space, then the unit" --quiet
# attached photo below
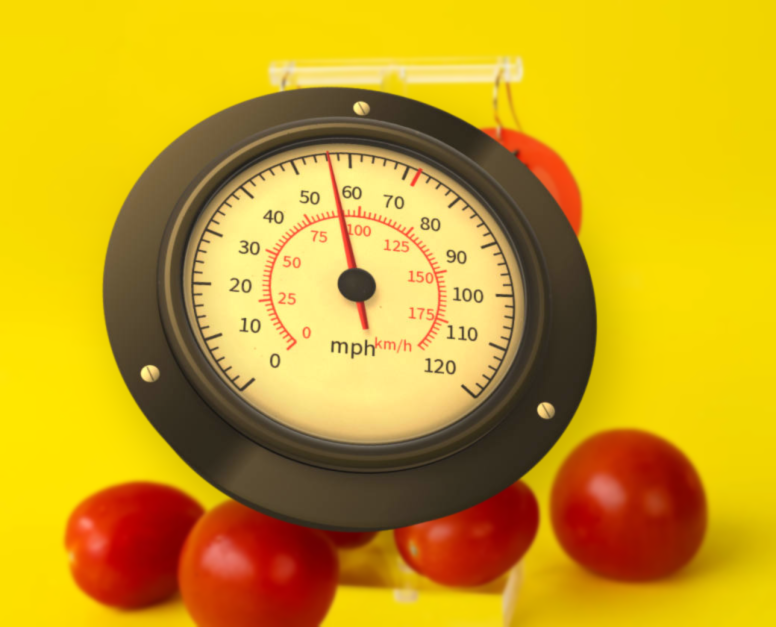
56; mph
